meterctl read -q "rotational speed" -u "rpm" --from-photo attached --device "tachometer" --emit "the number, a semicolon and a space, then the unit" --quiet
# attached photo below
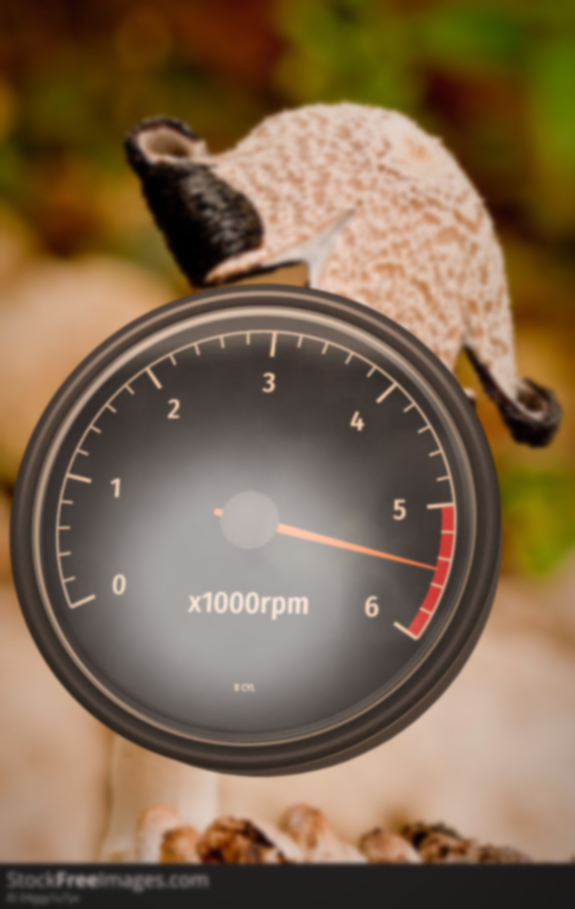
5500; rpm
